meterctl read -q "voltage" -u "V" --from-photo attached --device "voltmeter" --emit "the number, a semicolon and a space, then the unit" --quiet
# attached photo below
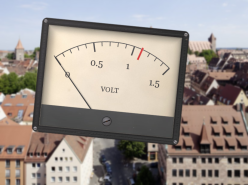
0; V
